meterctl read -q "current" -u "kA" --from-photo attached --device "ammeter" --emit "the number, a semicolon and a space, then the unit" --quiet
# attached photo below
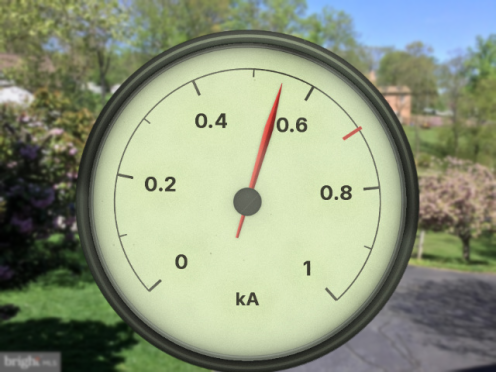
0.55; kA
